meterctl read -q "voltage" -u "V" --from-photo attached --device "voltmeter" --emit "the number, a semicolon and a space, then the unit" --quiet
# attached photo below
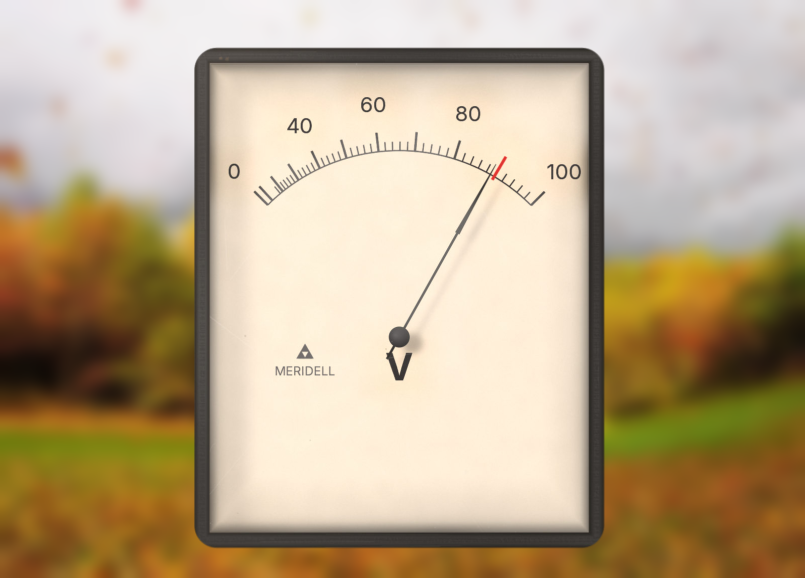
89; V
